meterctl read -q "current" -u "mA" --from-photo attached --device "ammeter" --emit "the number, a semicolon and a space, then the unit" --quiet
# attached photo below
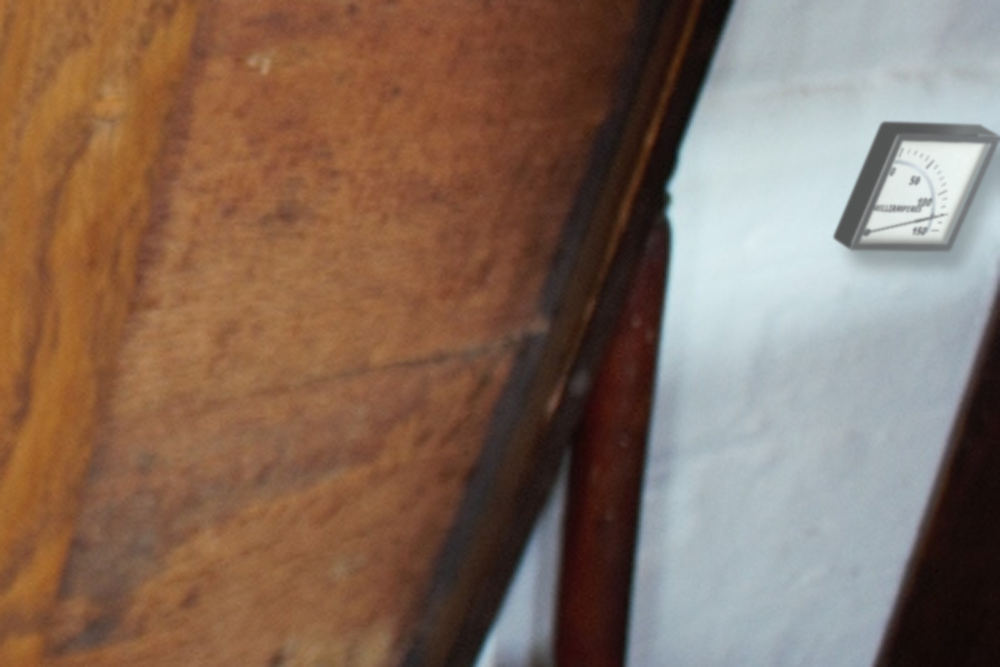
130; mA
